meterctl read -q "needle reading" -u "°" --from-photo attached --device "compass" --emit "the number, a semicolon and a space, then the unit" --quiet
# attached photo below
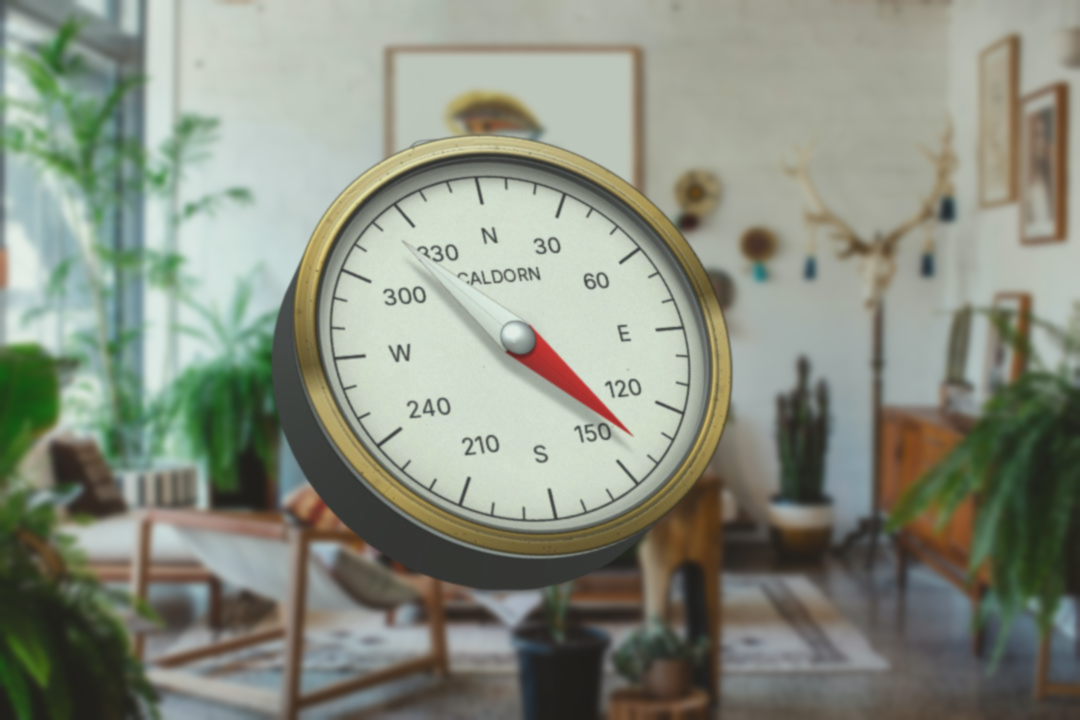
140; °
